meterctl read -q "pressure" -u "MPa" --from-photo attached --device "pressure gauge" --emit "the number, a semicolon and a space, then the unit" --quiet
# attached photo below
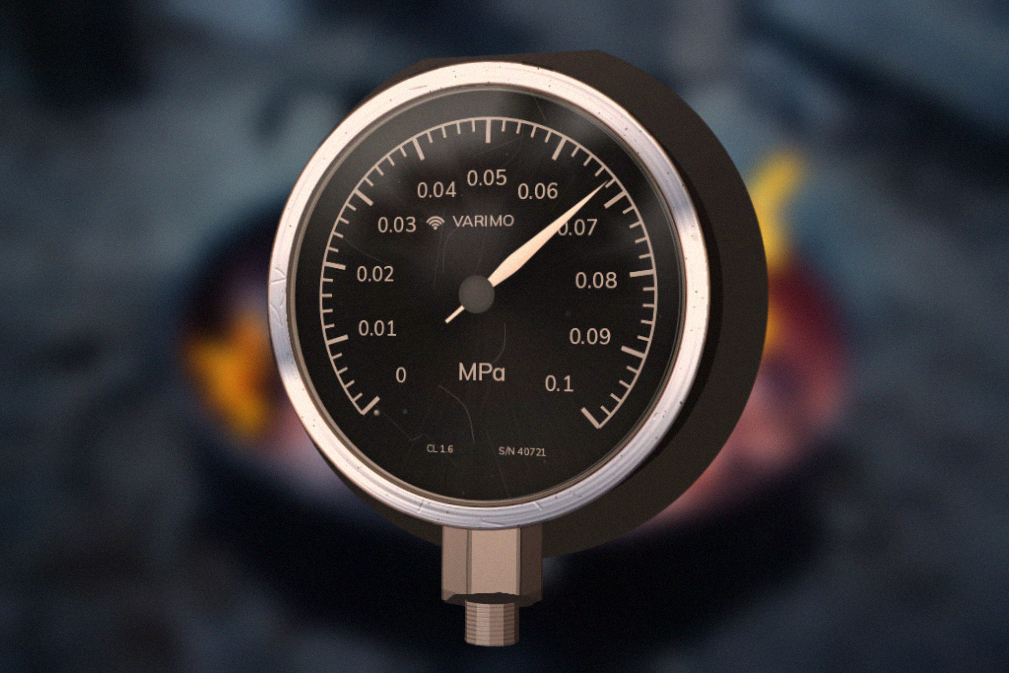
0.068; MPa
